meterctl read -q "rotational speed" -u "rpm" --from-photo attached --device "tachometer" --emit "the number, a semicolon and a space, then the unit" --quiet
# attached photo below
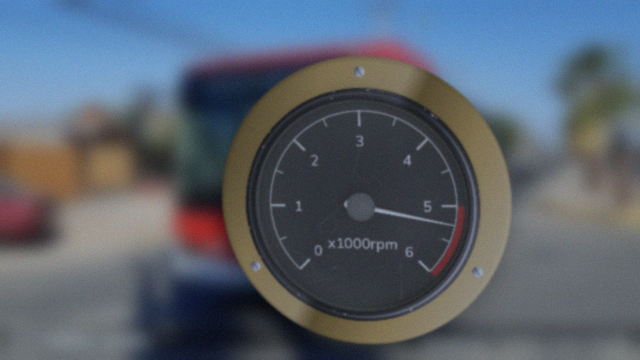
5250; rpm
